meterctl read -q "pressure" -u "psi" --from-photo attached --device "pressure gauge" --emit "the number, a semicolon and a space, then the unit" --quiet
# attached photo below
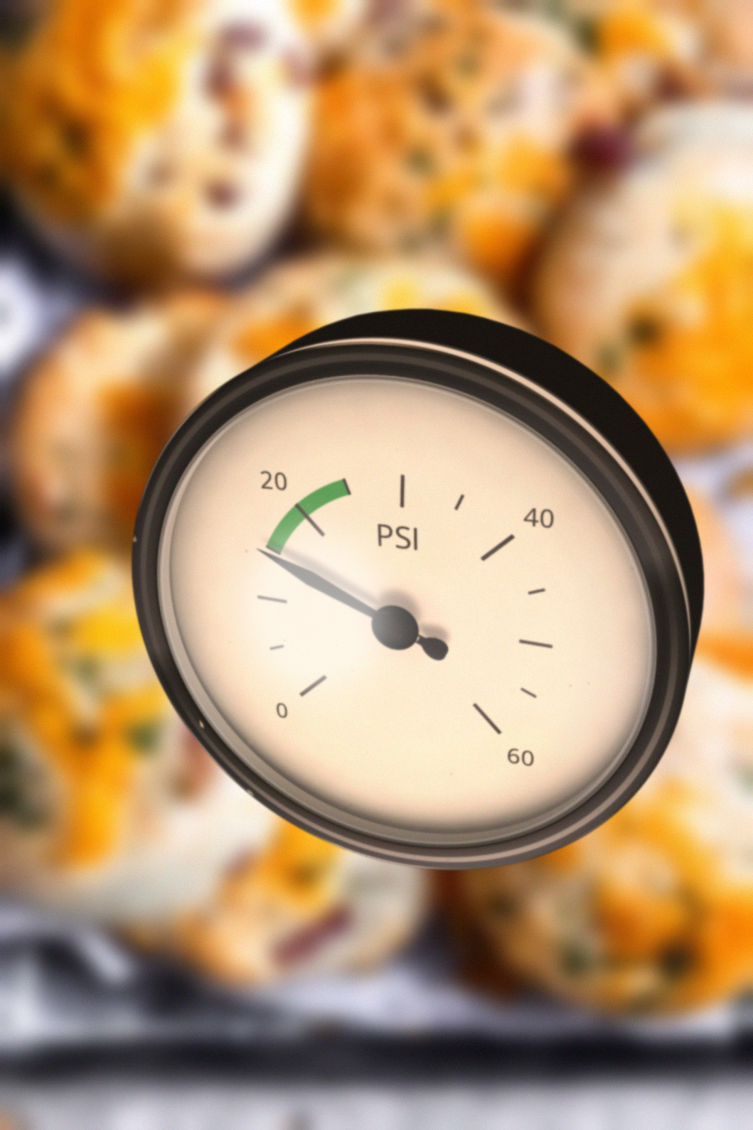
15; psi
